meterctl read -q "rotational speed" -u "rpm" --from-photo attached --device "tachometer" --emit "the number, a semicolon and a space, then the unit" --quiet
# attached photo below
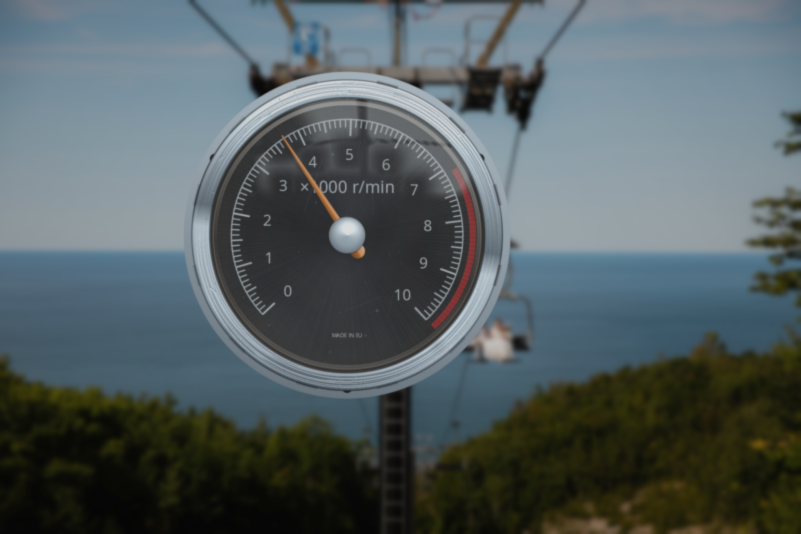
3700; rpm
